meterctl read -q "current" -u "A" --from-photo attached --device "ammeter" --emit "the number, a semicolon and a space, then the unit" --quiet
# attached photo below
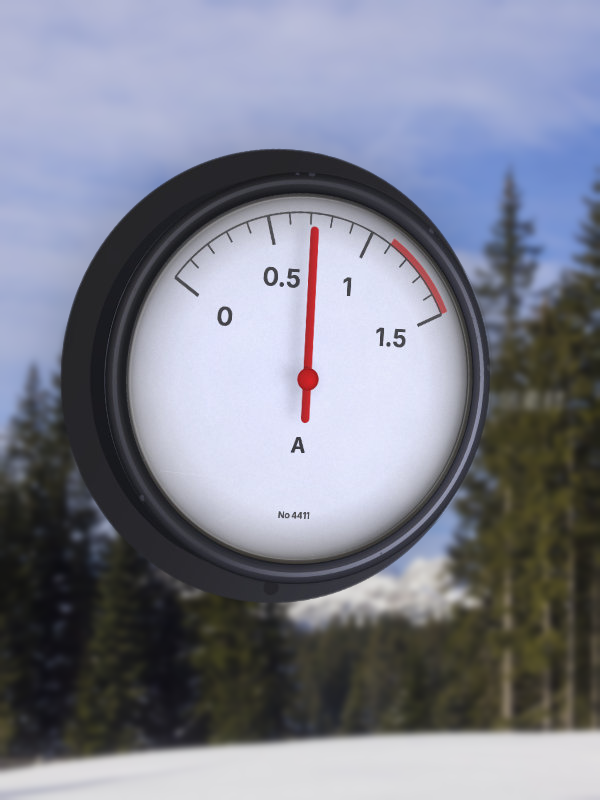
0.7; A
